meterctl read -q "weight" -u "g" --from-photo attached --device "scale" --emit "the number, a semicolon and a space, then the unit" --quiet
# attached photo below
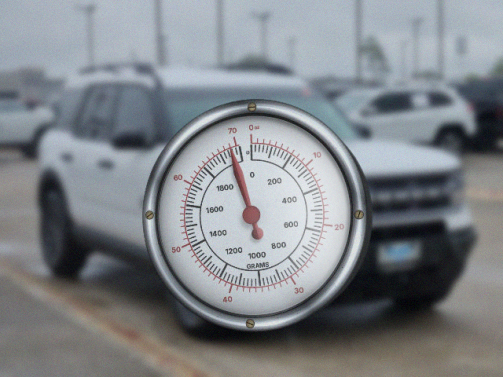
1960; g
